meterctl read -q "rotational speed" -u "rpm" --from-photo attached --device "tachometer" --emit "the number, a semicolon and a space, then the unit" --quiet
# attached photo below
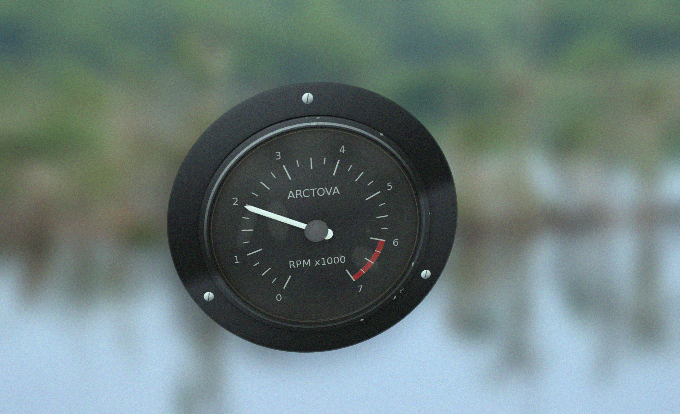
2000; rpm
